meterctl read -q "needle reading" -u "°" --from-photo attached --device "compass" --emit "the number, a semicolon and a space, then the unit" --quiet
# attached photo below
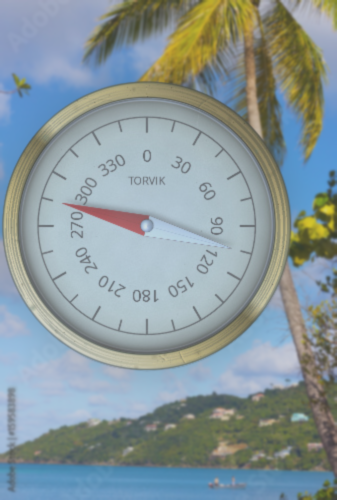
285; °
